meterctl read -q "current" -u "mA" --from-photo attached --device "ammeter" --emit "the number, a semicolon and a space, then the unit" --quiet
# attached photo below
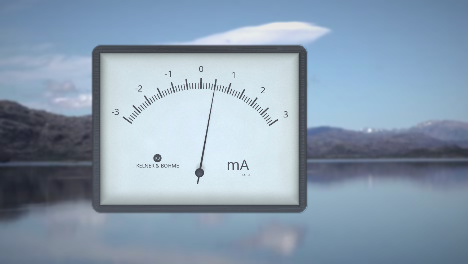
0.5; mA
